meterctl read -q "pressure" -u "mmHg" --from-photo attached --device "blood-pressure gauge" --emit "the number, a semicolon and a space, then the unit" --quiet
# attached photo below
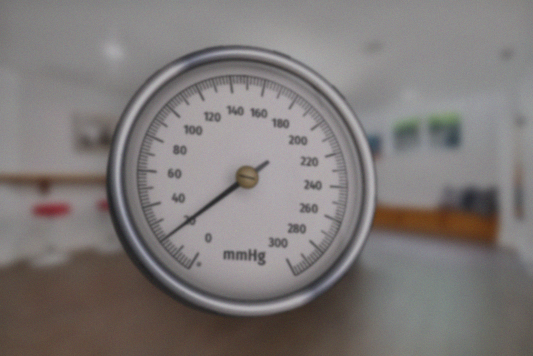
20; mmHg
